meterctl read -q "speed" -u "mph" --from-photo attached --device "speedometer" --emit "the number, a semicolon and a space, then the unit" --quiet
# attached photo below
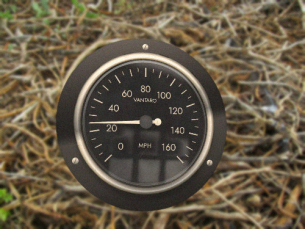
25; mph
